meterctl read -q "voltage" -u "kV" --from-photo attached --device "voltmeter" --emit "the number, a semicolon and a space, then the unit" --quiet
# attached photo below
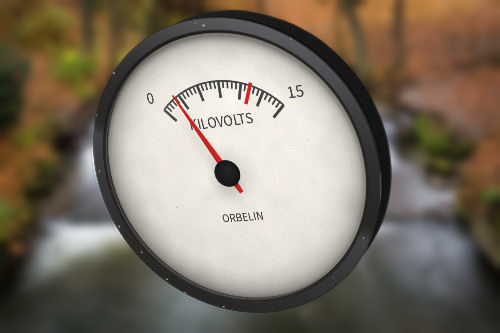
2.5; kV
